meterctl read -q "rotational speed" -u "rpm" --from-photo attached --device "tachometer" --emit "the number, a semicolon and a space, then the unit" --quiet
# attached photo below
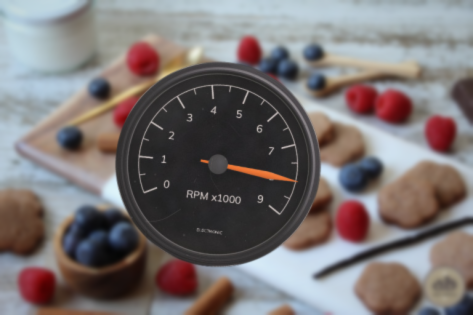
8000; rpm
